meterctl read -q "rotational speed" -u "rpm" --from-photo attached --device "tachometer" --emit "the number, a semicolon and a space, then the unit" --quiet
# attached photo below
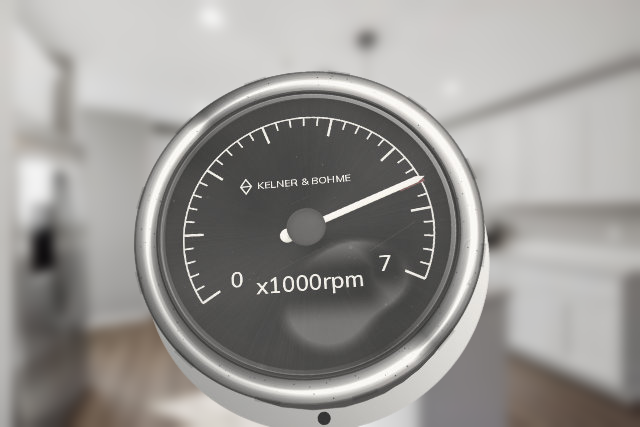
5600; rpm
